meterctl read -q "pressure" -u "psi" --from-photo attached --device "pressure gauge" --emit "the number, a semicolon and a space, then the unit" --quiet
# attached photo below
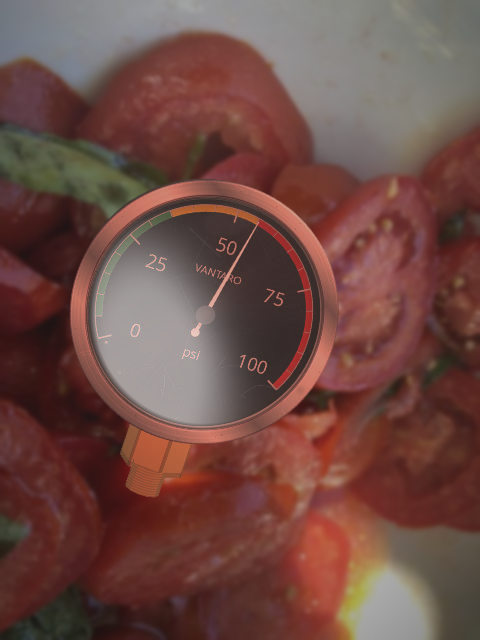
55; psi
